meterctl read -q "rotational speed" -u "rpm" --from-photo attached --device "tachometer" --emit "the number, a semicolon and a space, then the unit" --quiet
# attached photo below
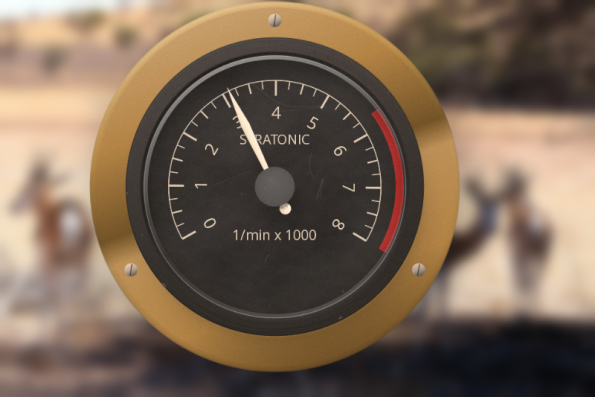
3125; rpm
